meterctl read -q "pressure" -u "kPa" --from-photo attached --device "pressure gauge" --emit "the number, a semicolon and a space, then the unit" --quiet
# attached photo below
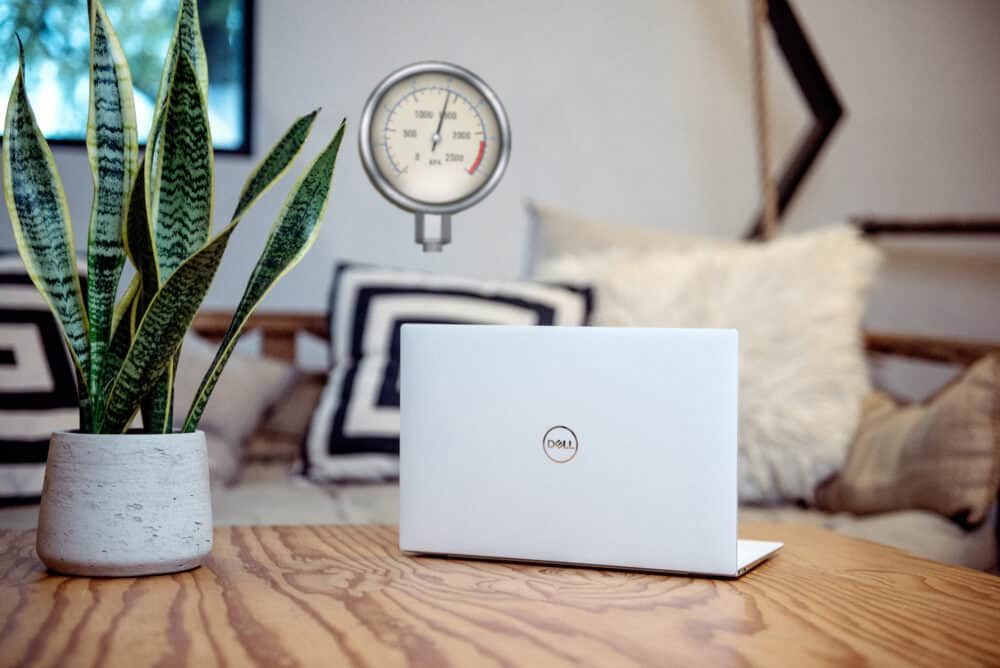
1400; kPa
